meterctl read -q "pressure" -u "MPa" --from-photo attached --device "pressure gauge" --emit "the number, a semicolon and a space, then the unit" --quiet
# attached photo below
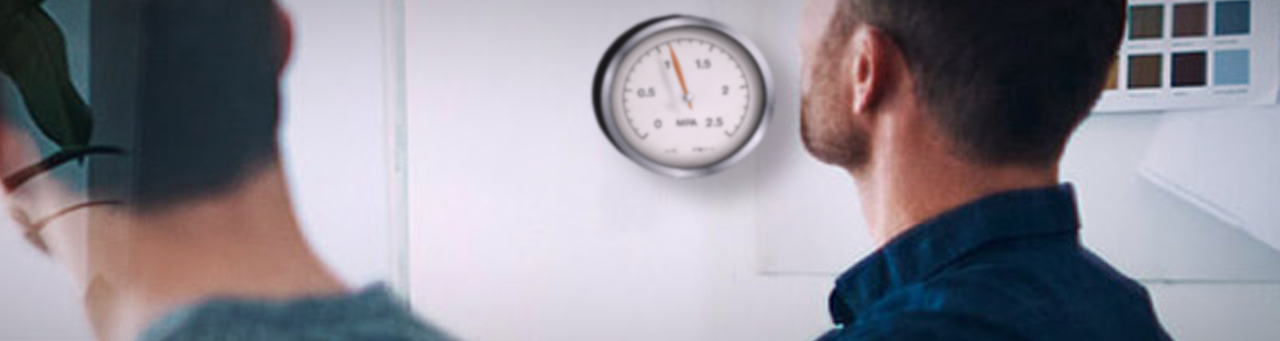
1.1; MPa
